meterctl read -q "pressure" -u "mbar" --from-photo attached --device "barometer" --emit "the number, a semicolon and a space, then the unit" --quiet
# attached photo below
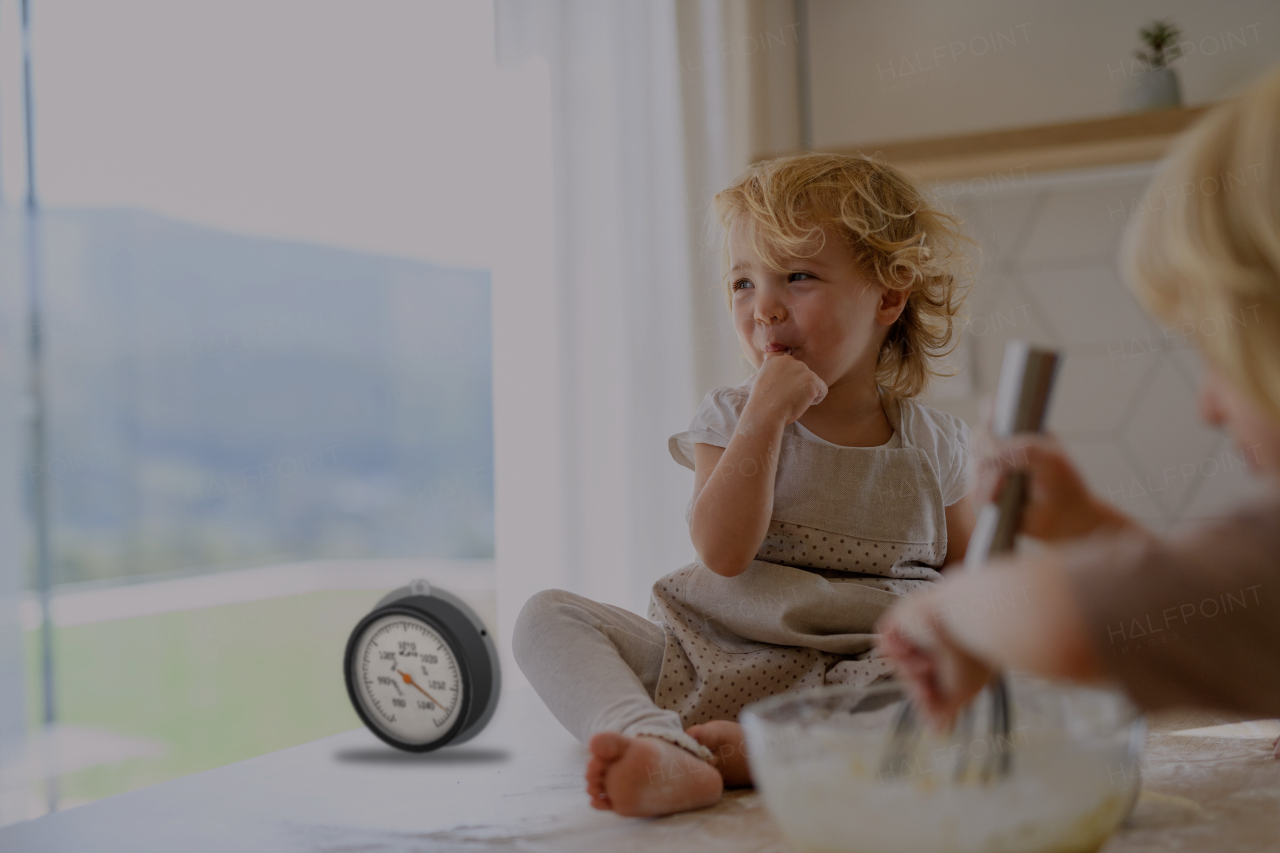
1035; mbar
